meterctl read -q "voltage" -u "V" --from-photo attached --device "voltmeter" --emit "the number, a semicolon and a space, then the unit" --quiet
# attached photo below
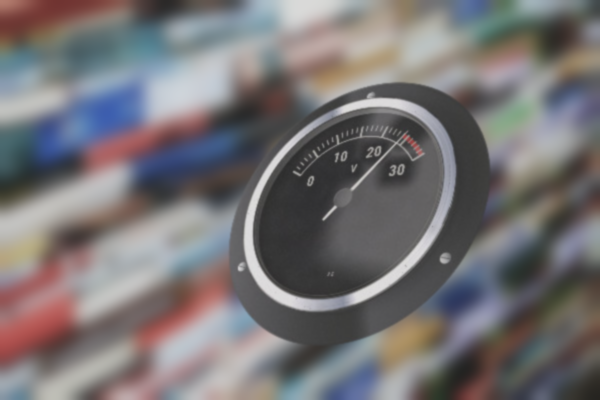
25; V
